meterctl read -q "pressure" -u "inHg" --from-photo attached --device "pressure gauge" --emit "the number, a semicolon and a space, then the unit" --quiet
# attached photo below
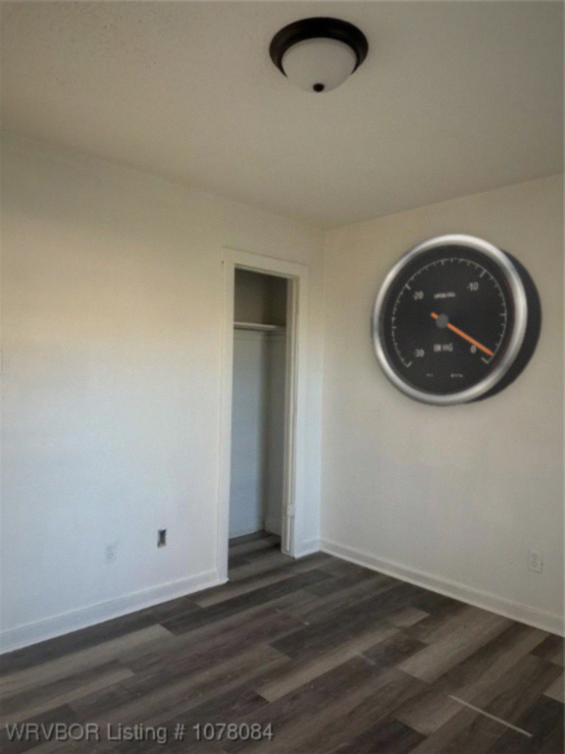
-1; inHg
